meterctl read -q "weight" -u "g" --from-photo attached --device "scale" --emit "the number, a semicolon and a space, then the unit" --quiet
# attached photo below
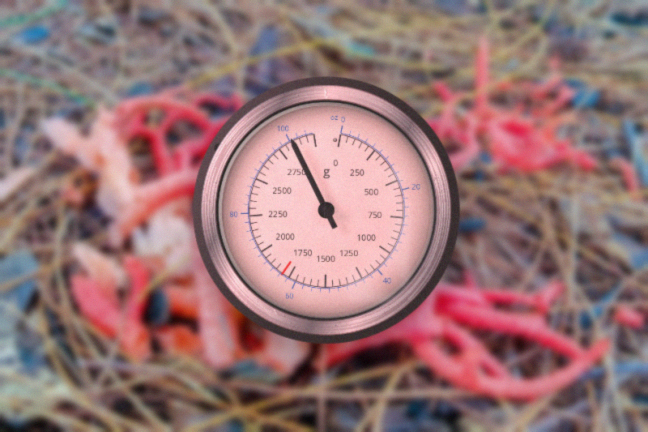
2850; g
